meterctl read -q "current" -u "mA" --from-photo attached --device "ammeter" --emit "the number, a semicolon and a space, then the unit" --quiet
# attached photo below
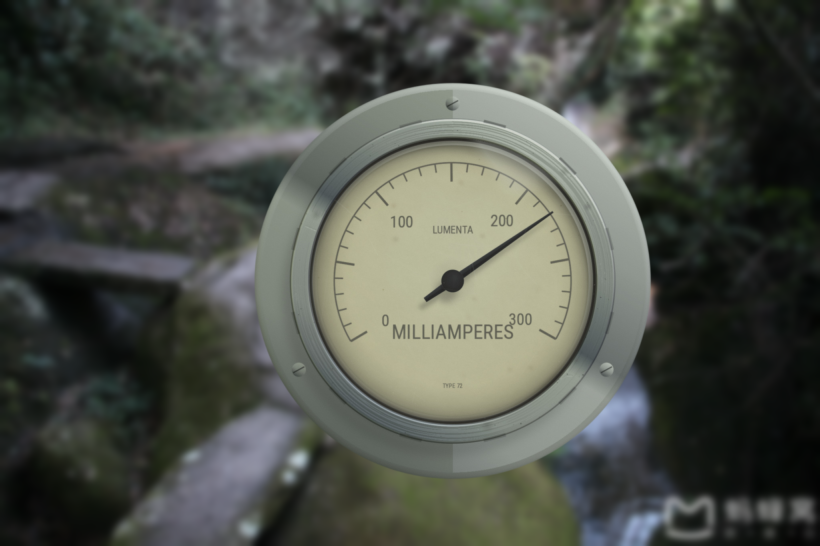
220; mA
